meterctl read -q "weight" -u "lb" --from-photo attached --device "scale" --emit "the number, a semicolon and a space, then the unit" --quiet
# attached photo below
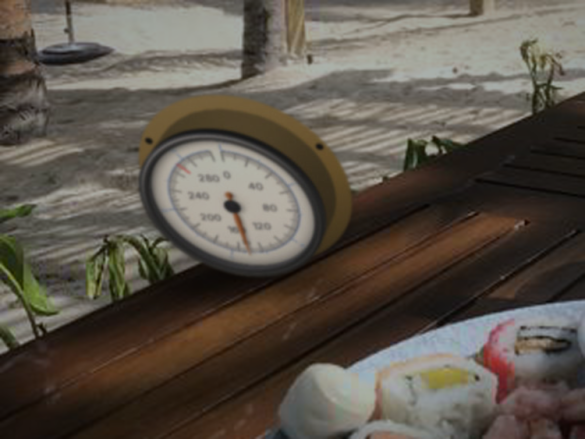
150; lb
